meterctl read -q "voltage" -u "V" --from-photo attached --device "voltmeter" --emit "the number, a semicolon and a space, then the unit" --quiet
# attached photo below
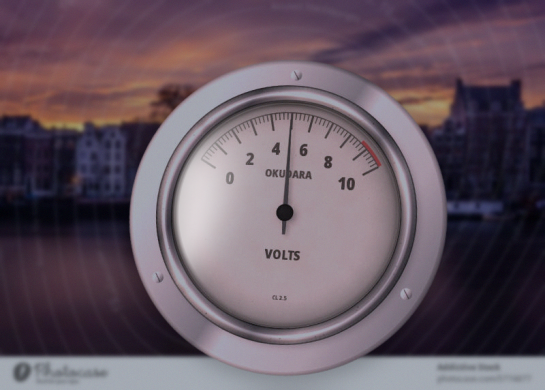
5; V
